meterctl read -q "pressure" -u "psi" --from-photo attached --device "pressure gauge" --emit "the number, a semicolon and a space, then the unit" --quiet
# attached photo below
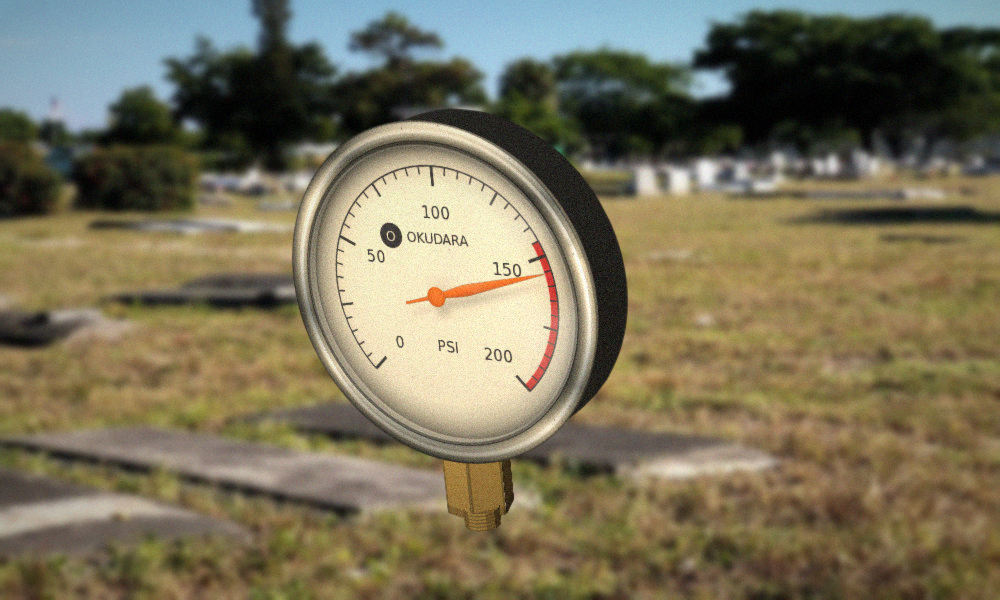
155; psi
